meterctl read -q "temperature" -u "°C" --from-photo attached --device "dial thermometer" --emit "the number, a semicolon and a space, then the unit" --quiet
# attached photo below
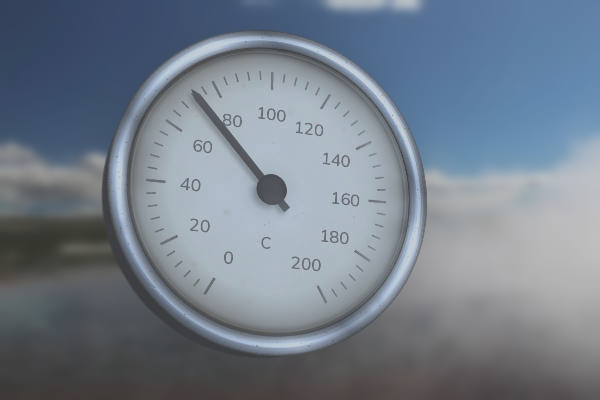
72; °C
